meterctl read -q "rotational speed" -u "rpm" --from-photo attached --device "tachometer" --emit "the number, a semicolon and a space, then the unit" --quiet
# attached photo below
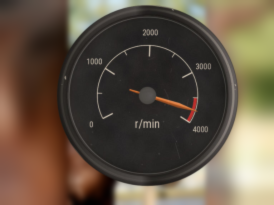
3750; rpm
